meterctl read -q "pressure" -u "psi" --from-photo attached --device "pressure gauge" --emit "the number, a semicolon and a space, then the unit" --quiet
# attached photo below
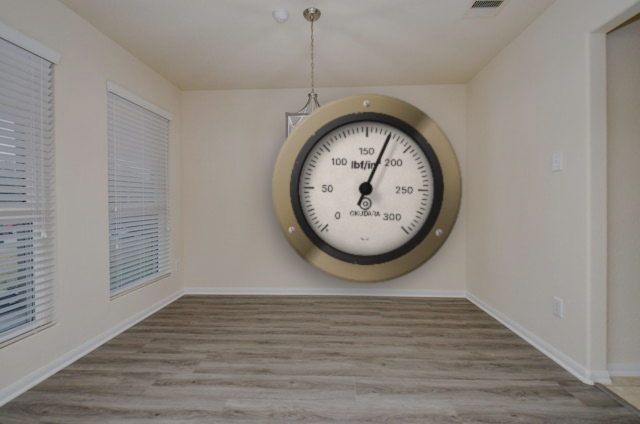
175; psi
